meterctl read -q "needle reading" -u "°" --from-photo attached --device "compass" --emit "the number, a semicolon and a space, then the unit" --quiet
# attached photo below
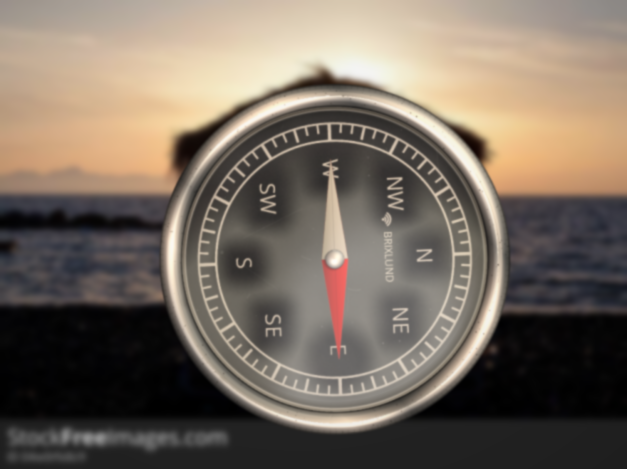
90; °
